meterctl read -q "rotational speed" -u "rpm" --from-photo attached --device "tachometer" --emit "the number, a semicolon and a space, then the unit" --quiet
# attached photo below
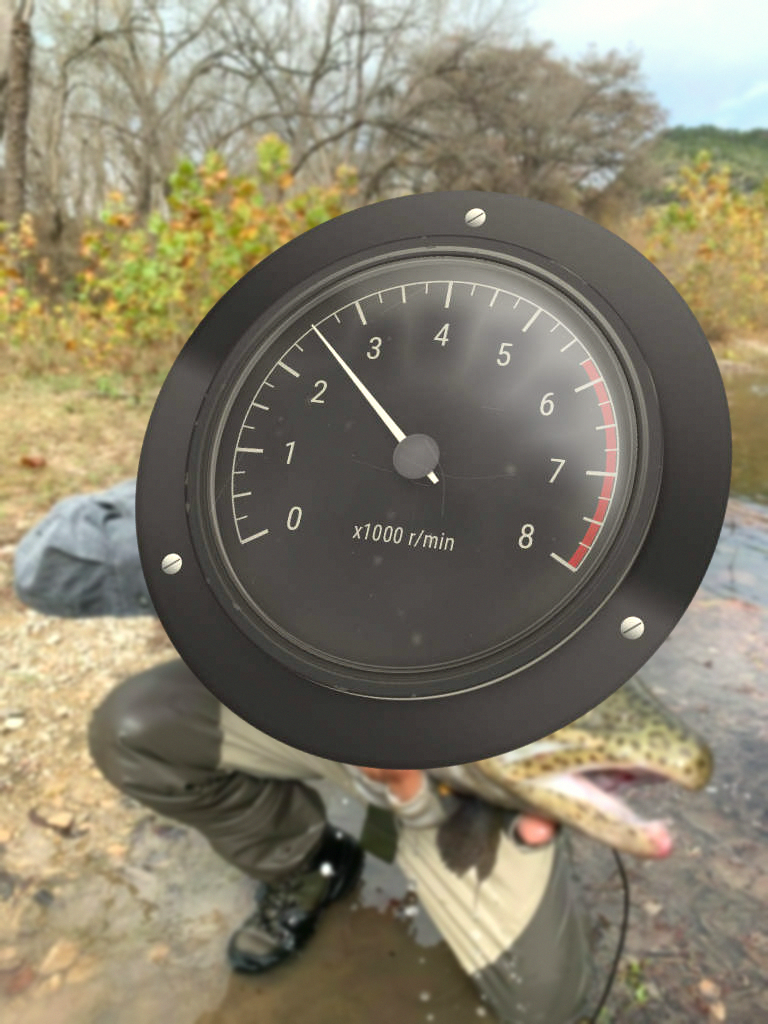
2500; rpm
